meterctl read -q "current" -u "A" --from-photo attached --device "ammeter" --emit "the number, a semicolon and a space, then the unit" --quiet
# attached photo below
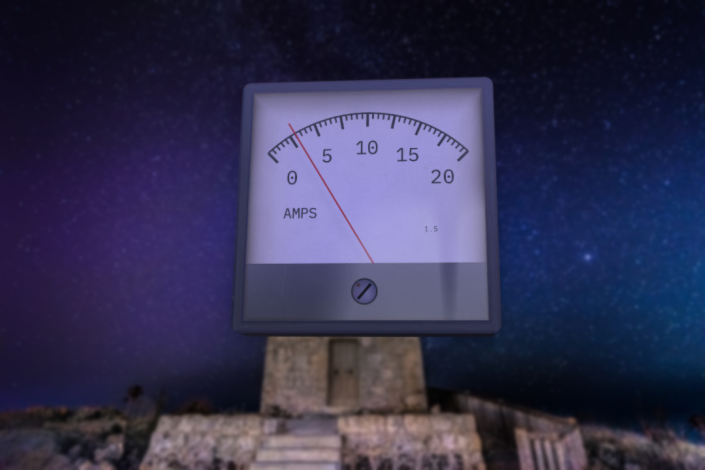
3; A
